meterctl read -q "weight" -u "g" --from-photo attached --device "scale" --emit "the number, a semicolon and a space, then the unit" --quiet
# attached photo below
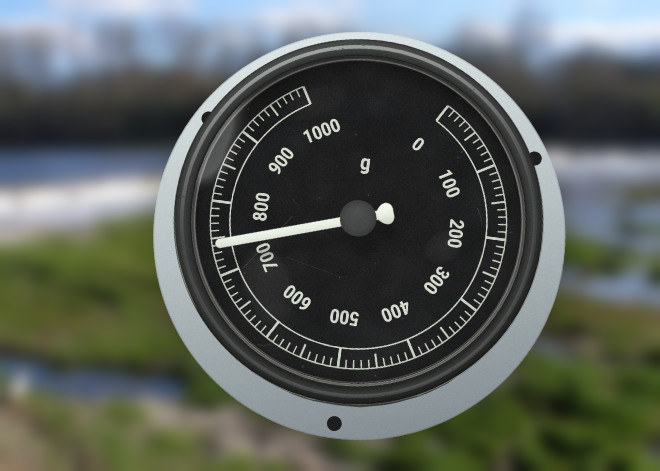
740; g
